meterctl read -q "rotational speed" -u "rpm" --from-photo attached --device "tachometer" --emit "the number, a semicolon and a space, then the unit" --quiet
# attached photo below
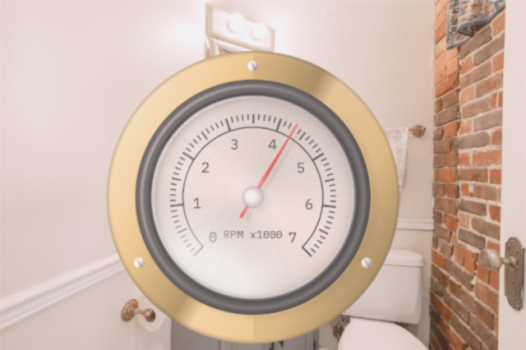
4300; rpm
